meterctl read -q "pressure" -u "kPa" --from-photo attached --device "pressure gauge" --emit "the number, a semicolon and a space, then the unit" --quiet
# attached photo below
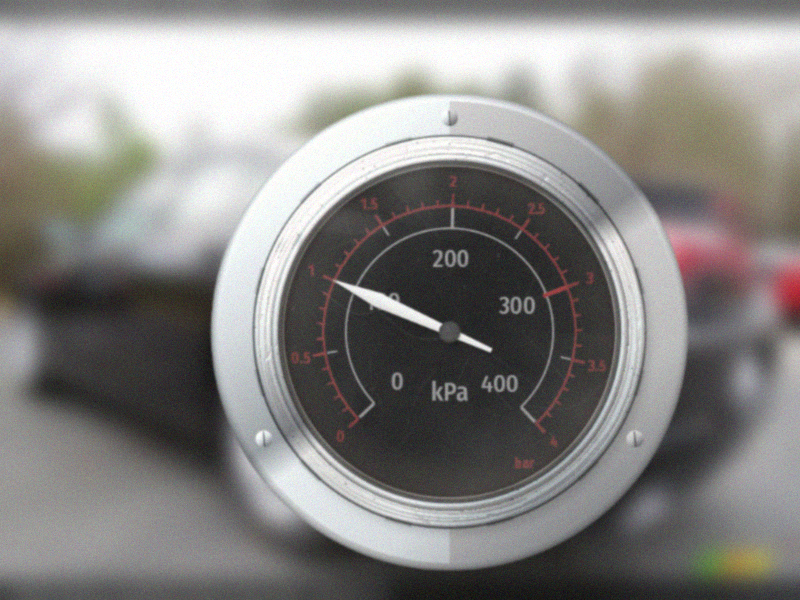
100; kPa
